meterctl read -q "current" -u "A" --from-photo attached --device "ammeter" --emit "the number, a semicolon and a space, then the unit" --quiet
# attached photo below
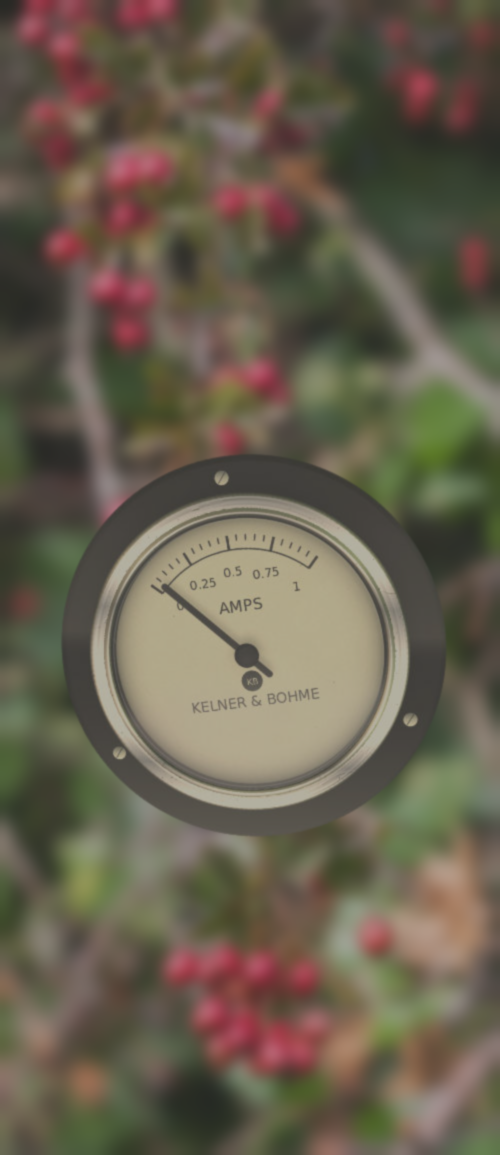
0.05; A
